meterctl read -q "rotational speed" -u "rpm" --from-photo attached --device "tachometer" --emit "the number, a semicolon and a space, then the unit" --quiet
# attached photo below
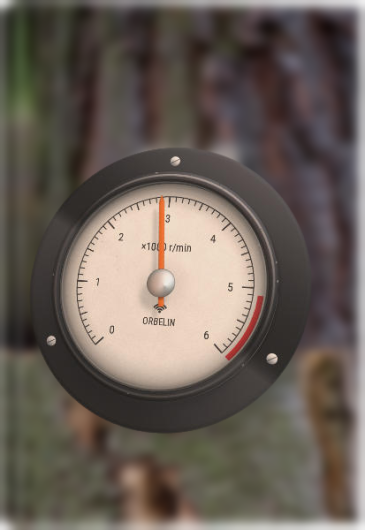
2900; rpm
